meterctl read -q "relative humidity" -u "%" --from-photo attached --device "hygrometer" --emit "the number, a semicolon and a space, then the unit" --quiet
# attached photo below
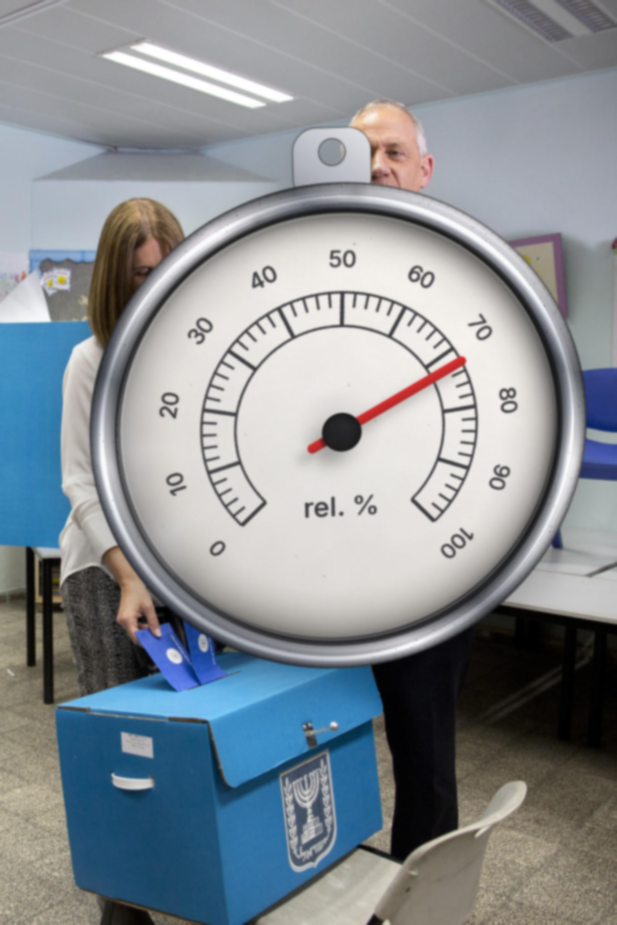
72; %
